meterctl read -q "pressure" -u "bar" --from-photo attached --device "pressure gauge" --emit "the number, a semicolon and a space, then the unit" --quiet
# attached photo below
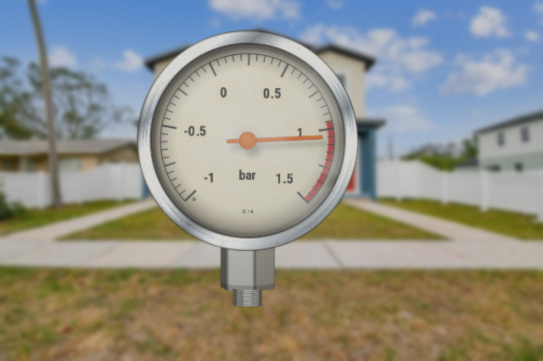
1.05; bar
